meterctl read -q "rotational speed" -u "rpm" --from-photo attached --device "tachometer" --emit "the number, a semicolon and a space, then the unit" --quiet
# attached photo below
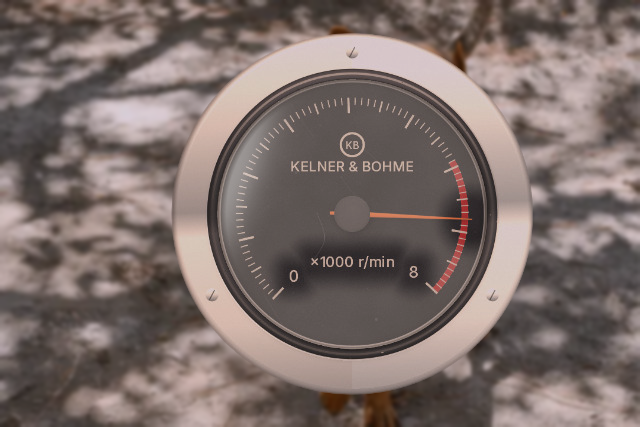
6800; rpm
